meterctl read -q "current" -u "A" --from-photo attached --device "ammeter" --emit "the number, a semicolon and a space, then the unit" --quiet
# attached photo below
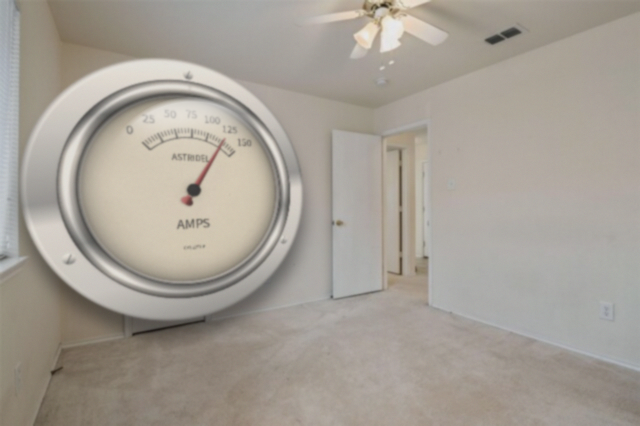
125; A
